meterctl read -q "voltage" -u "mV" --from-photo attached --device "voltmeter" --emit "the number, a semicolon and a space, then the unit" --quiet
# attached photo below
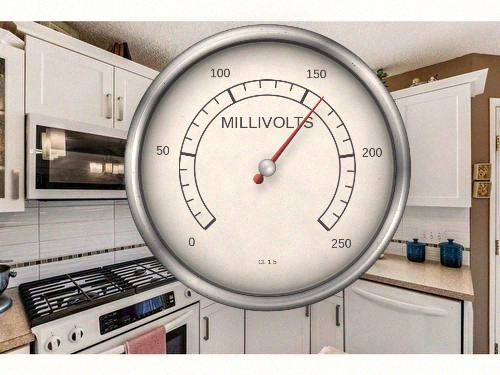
160; mV
